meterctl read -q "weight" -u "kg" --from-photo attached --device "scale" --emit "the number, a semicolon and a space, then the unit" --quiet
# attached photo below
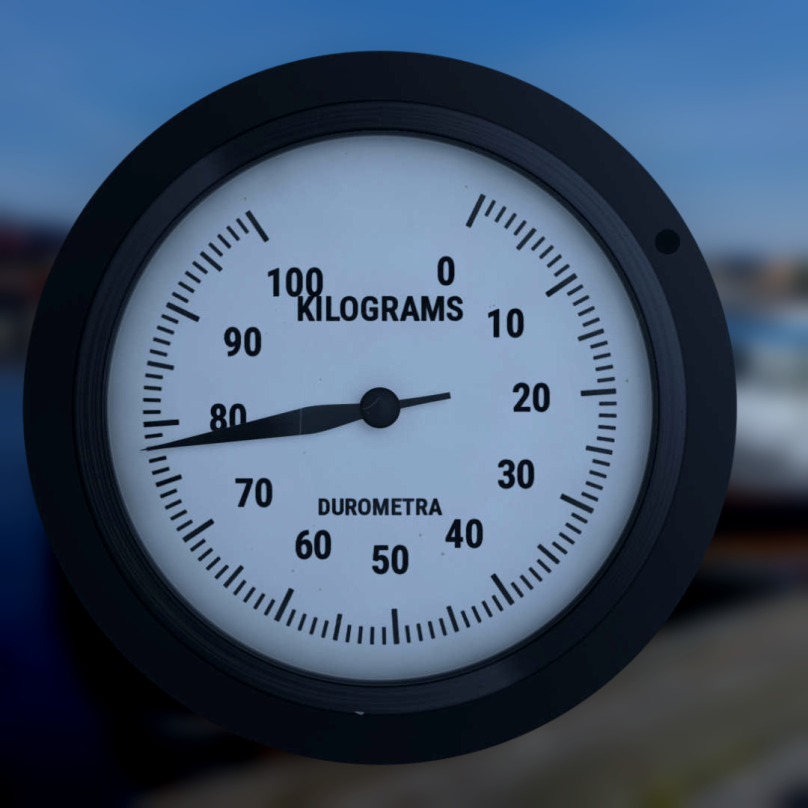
78; kg
